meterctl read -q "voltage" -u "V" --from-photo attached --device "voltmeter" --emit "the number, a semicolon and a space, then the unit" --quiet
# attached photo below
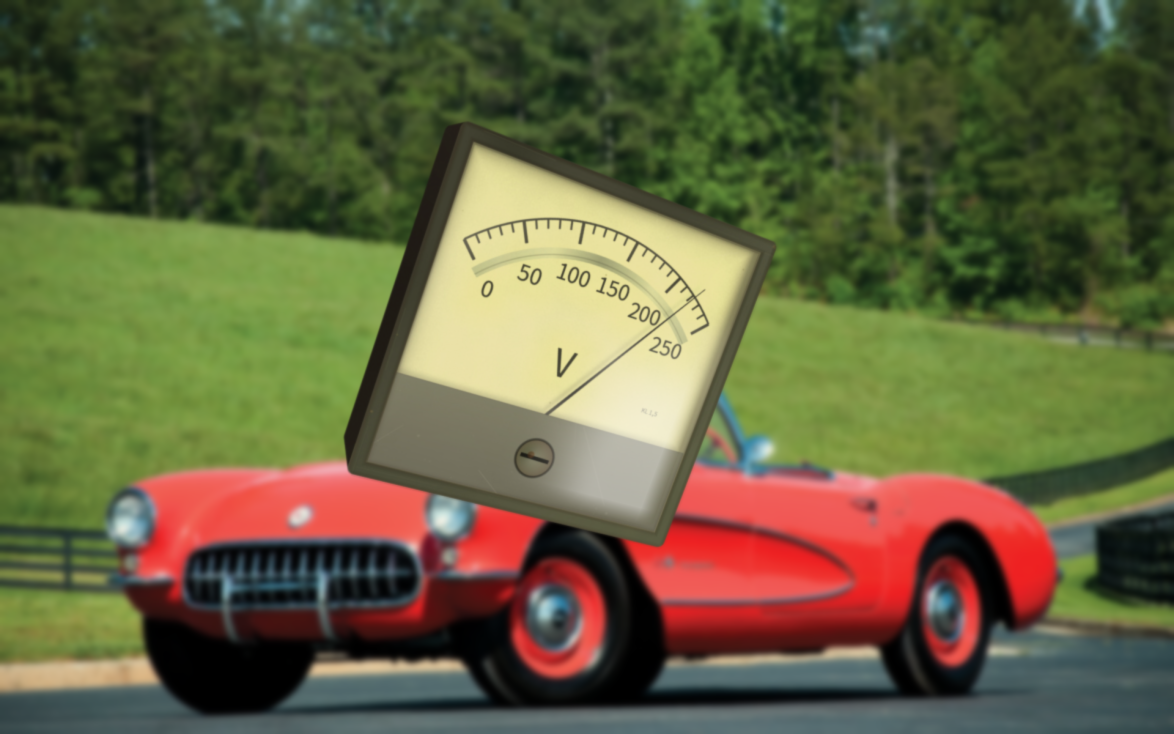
220; V
